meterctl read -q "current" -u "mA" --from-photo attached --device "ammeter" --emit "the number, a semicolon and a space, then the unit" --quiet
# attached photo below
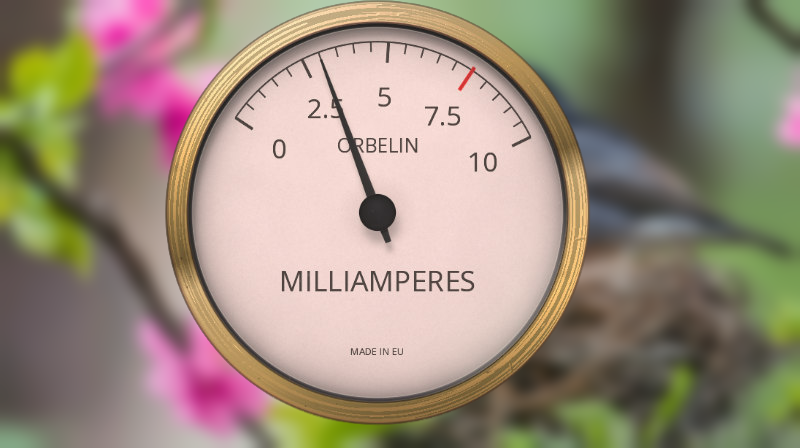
3; mA
